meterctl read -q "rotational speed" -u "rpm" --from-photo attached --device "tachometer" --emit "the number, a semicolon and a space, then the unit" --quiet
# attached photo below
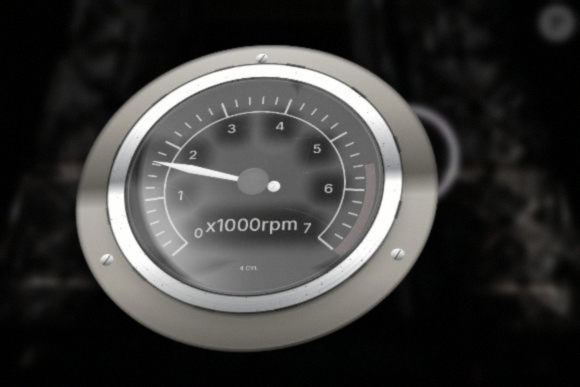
1600; rpm
